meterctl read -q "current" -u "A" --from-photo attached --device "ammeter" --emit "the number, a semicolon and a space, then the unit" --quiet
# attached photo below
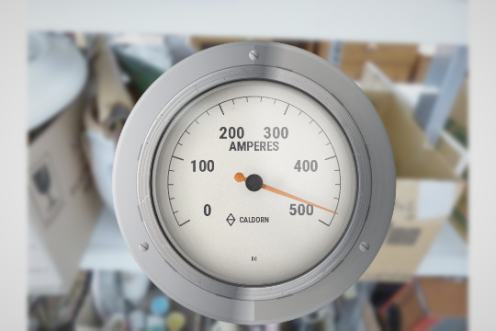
480; A
